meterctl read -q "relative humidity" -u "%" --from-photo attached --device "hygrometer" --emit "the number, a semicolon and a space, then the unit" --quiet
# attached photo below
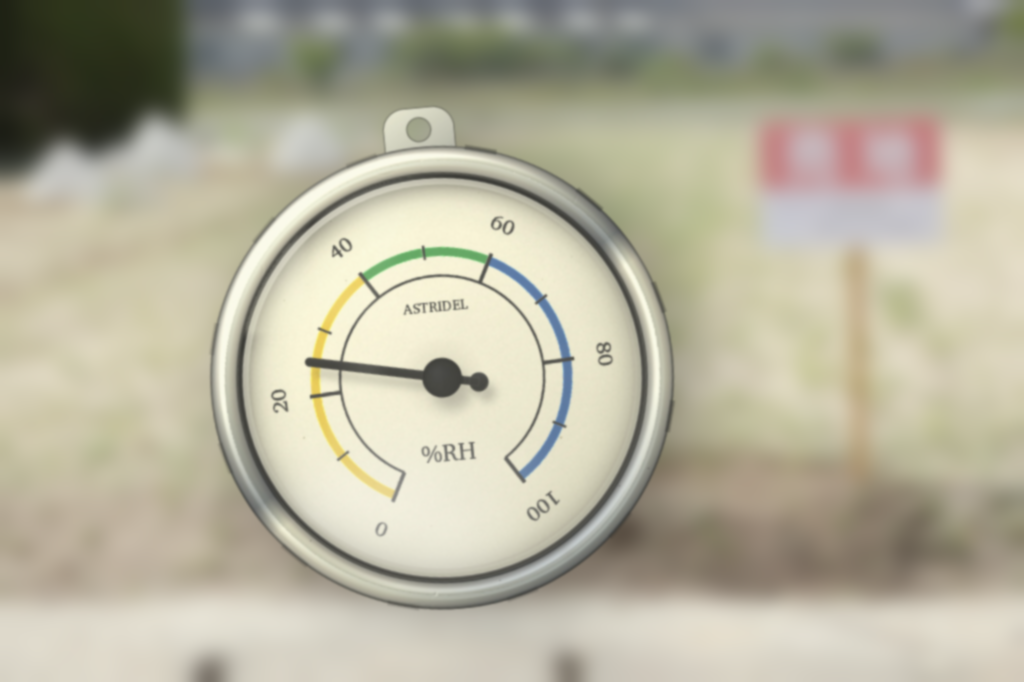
25; %
